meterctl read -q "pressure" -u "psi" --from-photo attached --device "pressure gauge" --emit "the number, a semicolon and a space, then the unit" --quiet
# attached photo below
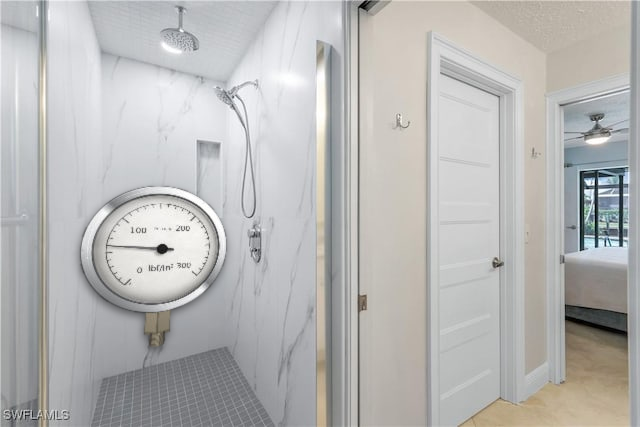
60; psi
